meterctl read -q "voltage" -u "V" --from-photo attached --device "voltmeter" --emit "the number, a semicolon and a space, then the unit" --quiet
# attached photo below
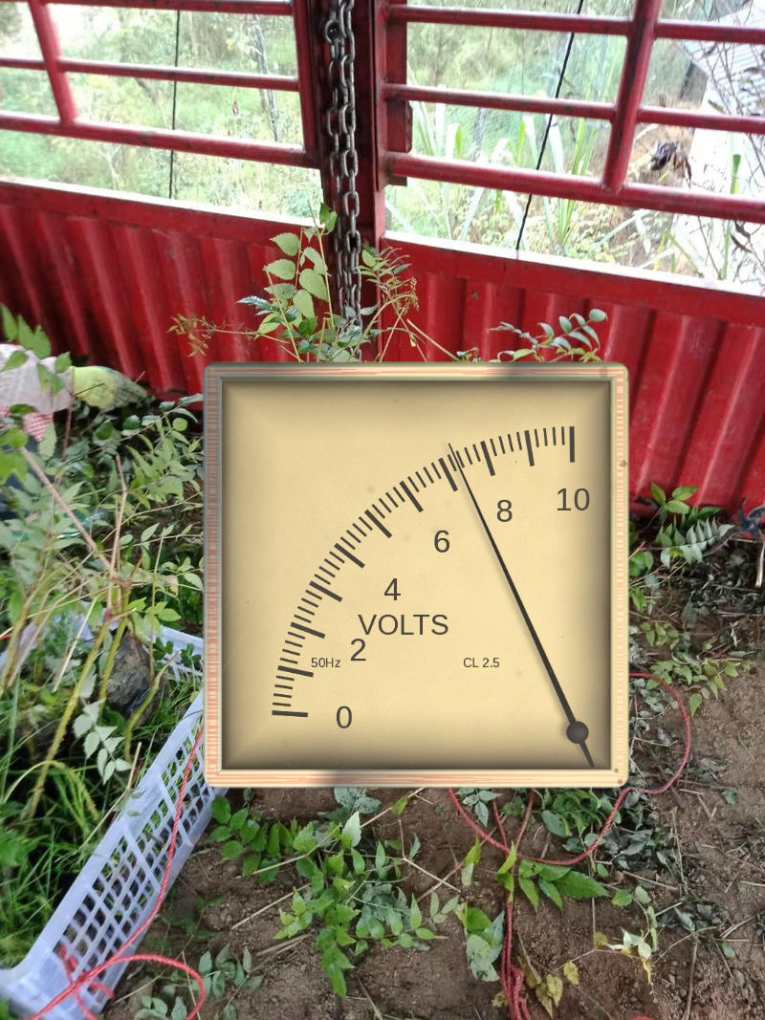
7.3; V
